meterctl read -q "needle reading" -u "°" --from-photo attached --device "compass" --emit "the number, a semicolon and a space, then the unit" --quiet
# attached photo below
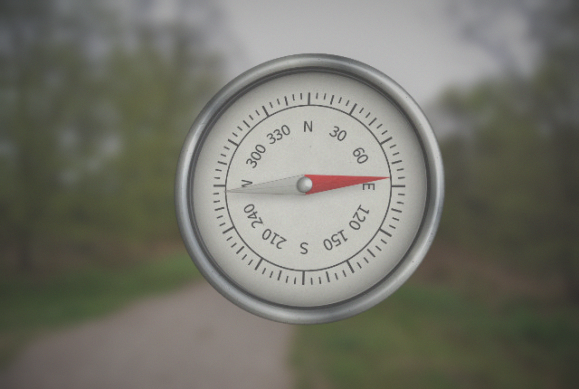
85; °
